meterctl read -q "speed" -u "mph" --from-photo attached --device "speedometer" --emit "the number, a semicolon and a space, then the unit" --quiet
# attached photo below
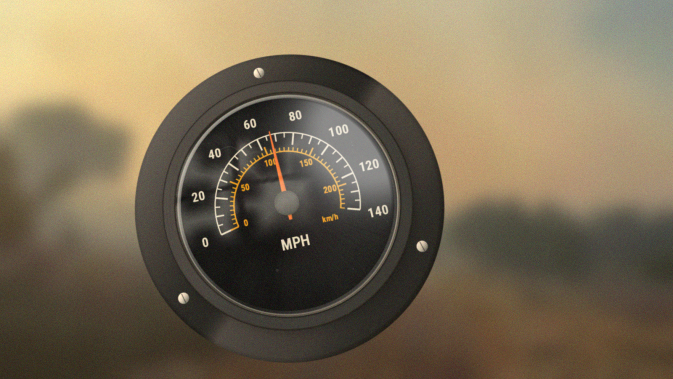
67.5; mph
